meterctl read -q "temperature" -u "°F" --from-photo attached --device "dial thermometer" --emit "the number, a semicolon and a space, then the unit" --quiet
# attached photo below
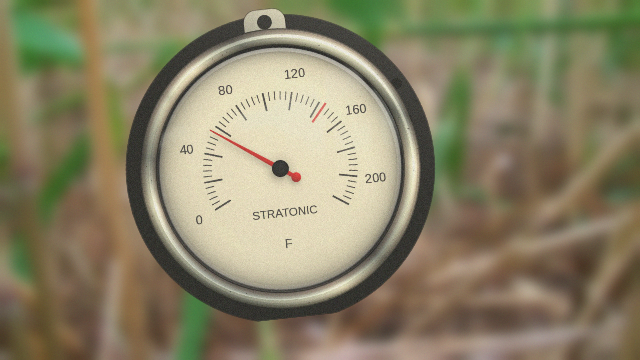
56; °F
